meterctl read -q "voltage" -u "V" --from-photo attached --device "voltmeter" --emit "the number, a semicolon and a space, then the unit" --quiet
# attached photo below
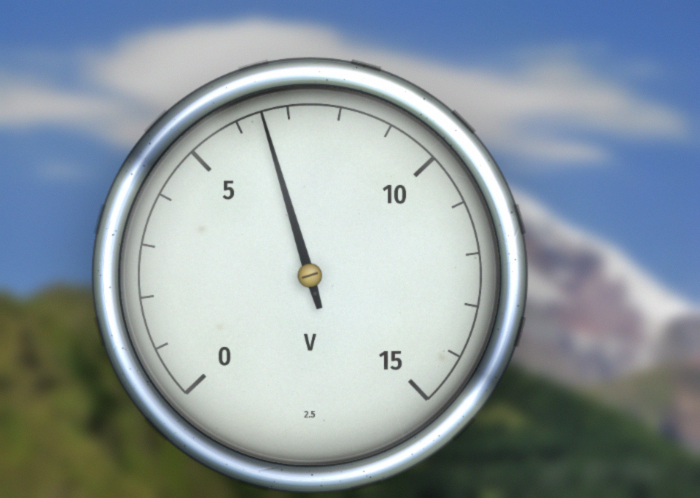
6.5; V
